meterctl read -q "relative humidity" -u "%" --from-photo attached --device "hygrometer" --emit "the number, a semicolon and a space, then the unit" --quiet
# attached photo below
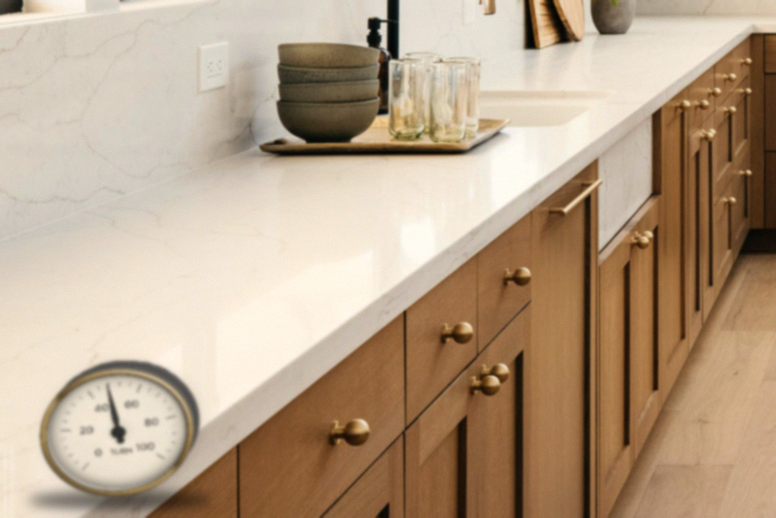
48; %
